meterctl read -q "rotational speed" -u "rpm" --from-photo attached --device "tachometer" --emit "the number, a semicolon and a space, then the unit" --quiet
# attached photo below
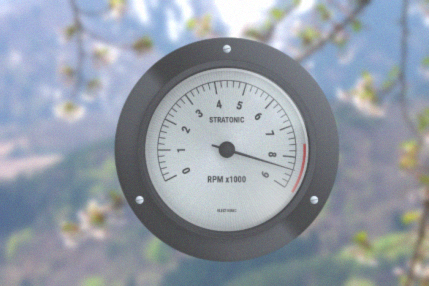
8400; rpm
